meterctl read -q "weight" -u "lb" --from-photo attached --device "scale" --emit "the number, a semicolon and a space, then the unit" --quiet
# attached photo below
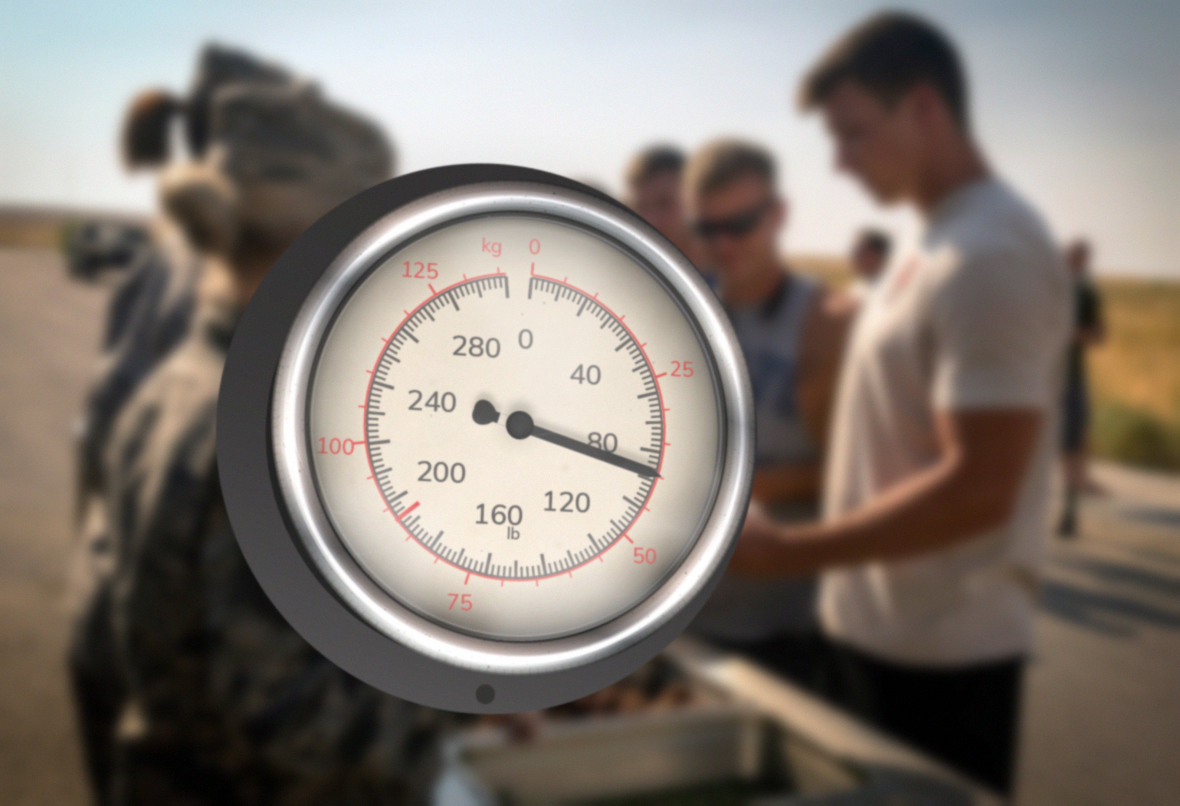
88; lb
